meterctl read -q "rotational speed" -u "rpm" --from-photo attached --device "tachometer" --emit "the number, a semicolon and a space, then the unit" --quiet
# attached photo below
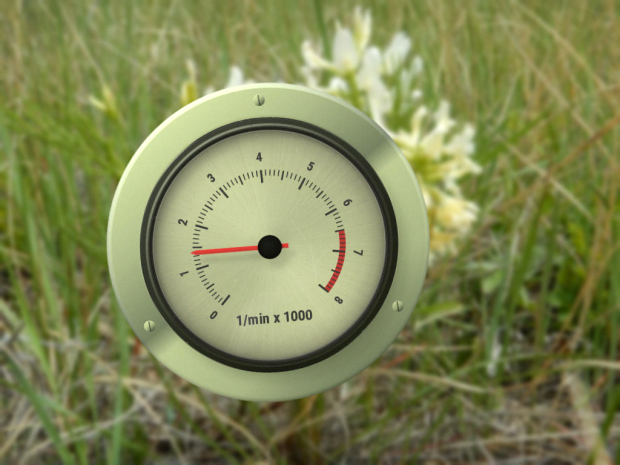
1400; rpm
